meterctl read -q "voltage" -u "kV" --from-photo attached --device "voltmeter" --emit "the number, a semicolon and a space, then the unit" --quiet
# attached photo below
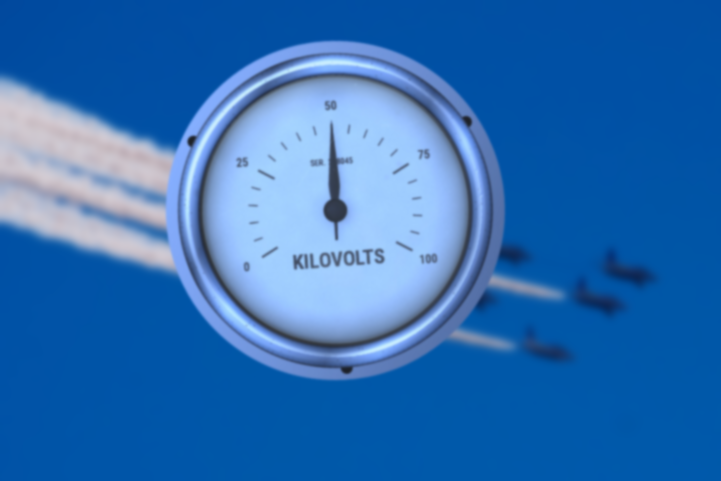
50; kV
